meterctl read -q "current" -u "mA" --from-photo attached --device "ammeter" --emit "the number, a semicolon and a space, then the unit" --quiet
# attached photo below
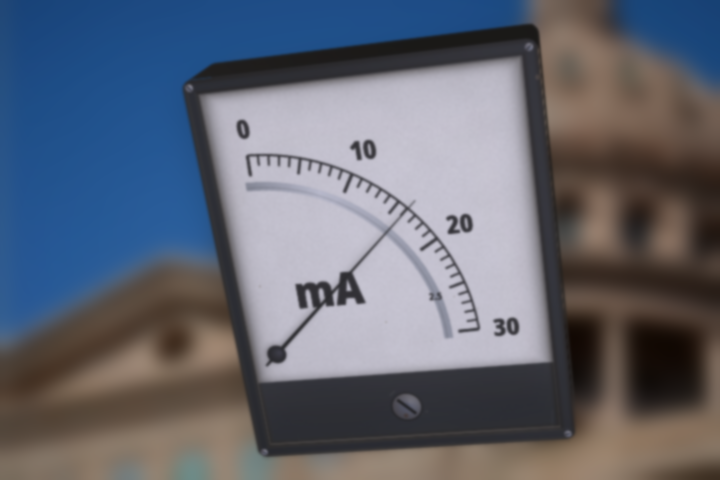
16; mA
